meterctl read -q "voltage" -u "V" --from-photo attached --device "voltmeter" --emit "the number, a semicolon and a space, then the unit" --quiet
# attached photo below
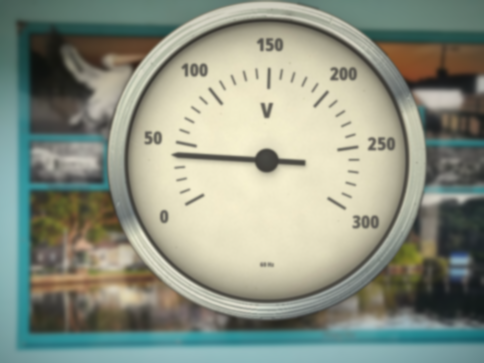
40; V
